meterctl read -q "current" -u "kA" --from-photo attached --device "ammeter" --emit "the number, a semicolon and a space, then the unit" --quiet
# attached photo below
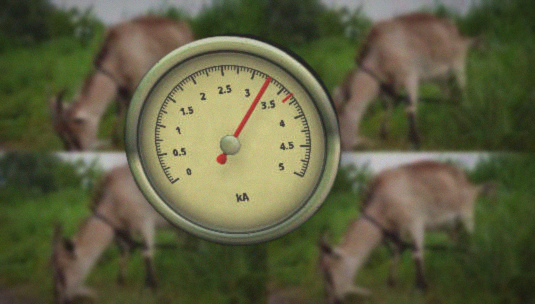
3.25; kA
